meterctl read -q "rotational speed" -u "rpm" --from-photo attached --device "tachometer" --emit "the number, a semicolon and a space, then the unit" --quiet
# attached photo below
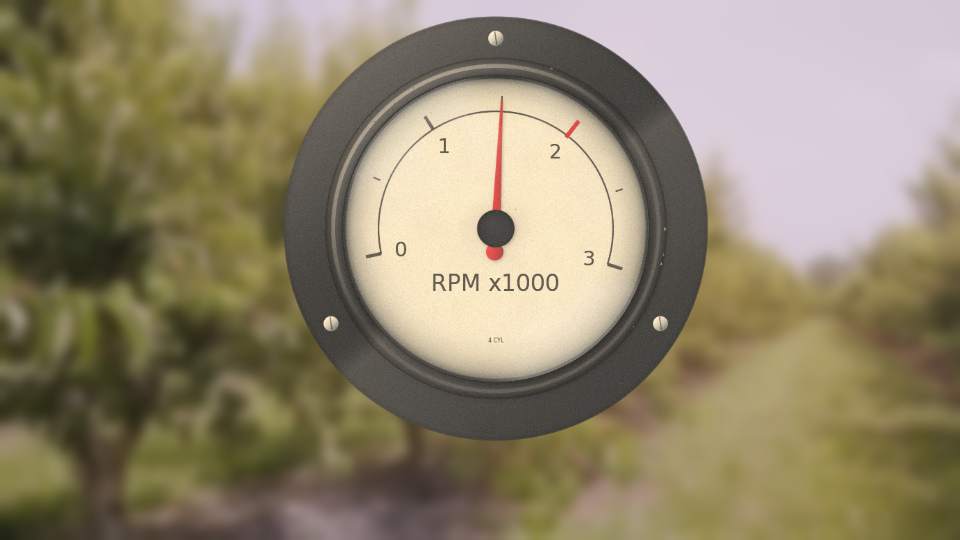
1500; rpm
